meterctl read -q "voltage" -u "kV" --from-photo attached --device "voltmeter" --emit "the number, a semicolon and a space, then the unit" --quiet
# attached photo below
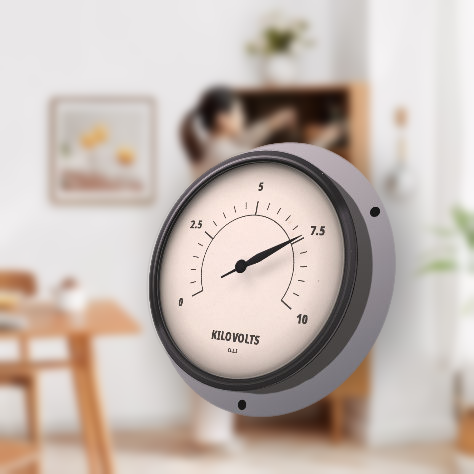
7.5; kV
